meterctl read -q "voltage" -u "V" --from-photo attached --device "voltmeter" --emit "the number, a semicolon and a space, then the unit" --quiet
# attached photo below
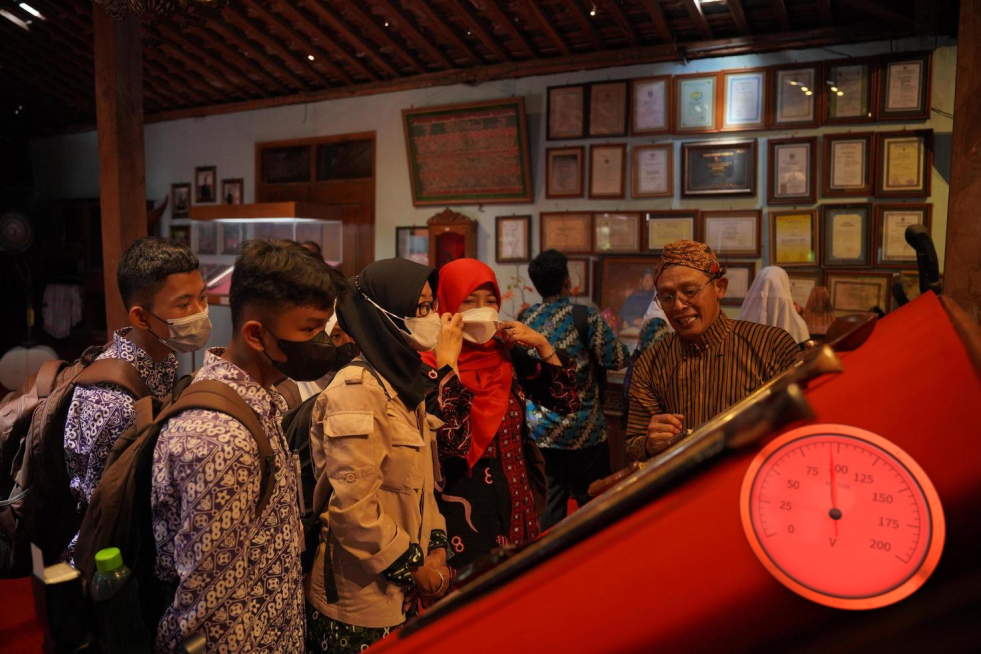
95; V
